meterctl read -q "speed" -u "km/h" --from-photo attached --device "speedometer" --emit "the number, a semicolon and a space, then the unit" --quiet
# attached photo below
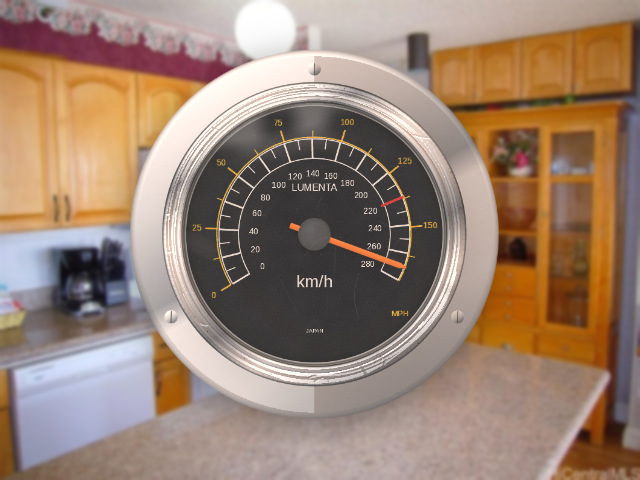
270; km/h
